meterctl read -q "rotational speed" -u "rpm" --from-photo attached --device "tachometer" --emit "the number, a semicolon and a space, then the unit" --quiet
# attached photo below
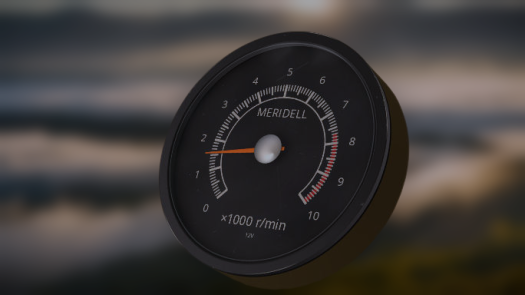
1500; rpm
